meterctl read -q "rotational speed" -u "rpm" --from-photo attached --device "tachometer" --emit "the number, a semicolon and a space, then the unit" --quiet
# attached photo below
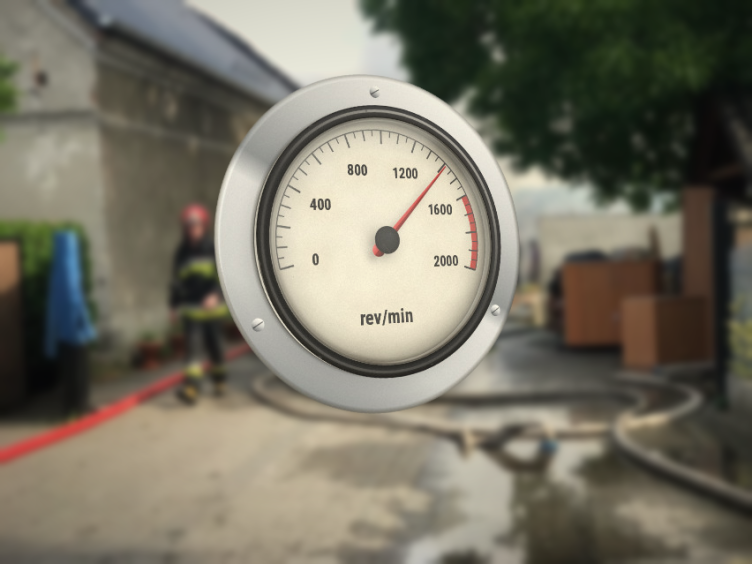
1400; rpm
